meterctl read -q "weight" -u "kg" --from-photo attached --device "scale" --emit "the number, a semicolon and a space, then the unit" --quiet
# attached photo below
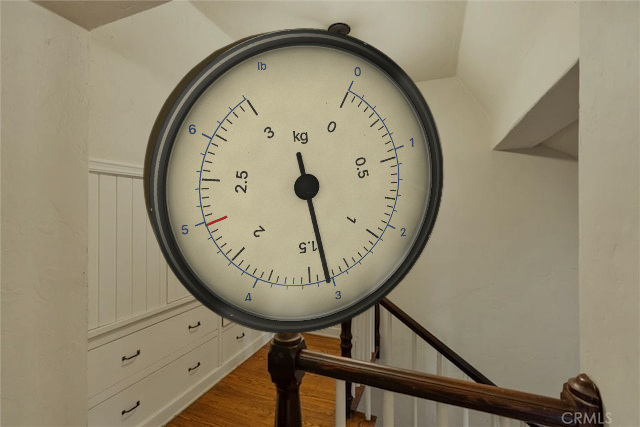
1.4; kg
